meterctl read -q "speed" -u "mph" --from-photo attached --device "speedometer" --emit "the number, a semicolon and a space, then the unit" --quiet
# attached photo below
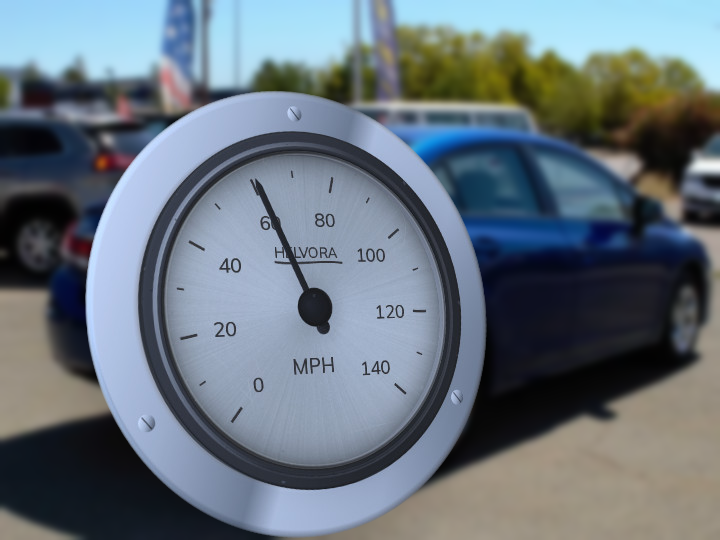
60; mph
